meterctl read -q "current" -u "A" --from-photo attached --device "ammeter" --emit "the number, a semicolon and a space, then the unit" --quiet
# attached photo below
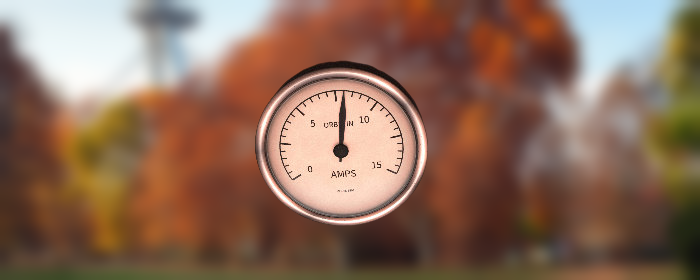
8; A
